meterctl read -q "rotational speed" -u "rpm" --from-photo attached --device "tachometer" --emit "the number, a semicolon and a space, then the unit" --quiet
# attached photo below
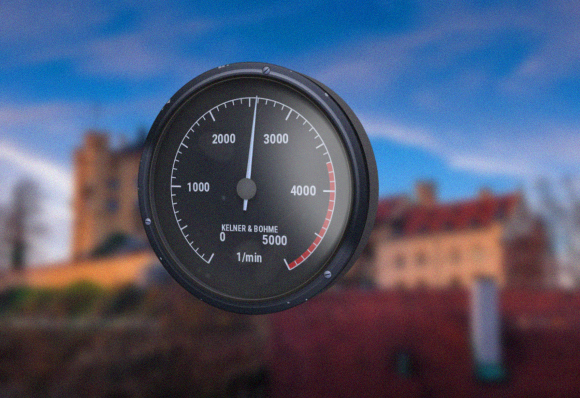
2600; rpm
